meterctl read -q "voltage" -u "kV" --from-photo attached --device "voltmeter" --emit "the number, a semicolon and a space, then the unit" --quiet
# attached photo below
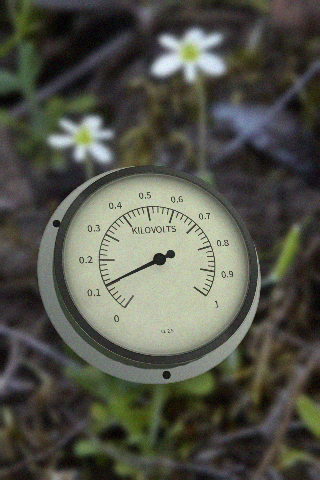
0.1; kV
